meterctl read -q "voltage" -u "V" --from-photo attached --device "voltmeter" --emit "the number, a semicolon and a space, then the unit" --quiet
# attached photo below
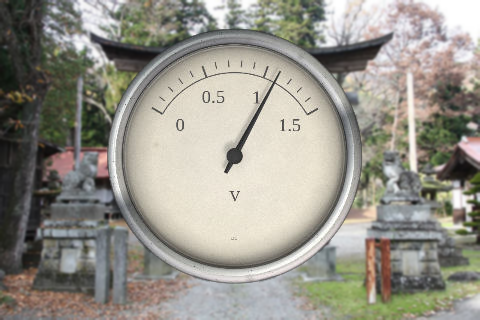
1.1; V
